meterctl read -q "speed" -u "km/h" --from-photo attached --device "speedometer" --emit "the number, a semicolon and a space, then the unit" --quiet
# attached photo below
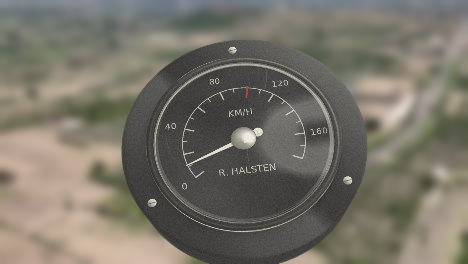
10; km/h
